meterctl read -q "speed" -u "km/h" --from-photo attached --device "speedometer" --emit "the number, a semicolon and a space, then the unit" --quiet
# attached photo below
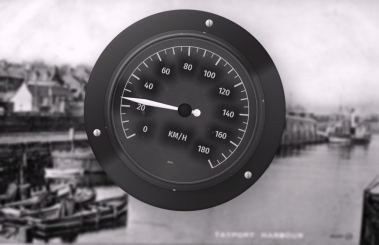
25; km/h
